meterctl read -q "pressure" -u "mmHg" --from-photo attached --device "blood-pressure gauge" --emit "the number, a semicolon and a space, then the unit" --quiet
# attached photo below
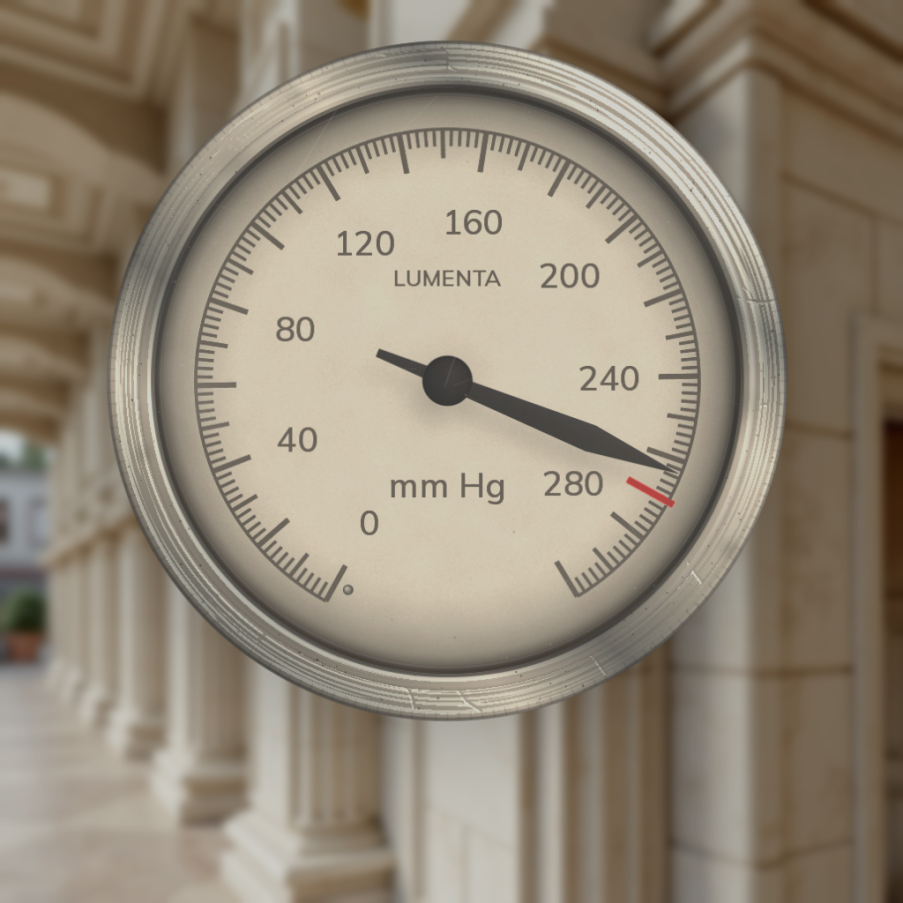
263; mmHg
